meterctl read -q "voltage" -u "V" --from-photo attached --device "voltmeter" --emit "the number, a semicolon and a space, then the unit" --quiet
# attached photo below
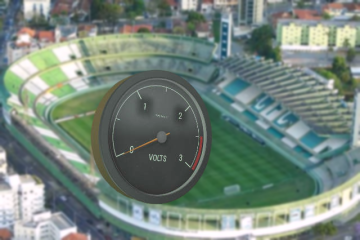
0; V
